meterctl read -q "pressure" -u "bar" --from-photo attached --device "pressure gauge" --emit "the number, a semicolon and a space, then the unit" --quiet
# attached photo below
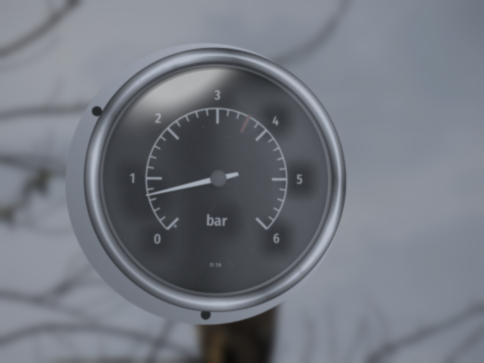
0.7; bar
